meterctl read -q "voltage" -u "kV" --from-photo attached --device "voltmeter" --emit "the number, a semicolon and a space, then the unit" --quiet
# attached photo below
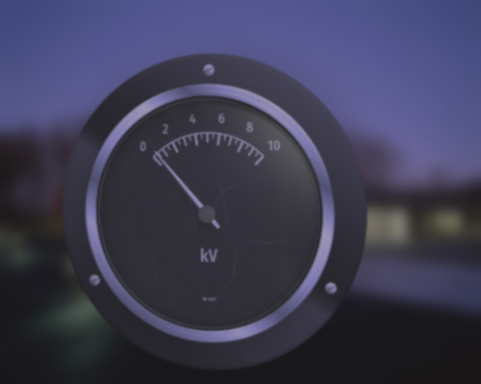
0.5; kV
